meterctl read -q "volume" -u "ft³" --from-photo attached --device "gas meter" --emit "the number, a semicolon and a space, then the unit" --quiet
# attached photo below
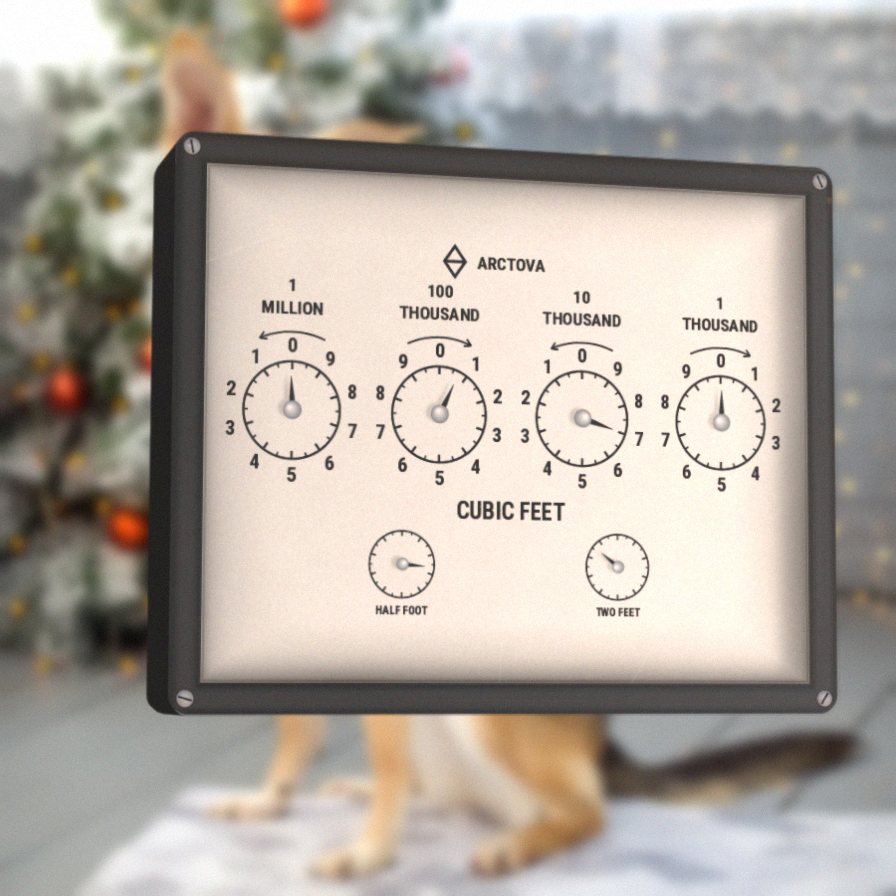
7000; ft³
